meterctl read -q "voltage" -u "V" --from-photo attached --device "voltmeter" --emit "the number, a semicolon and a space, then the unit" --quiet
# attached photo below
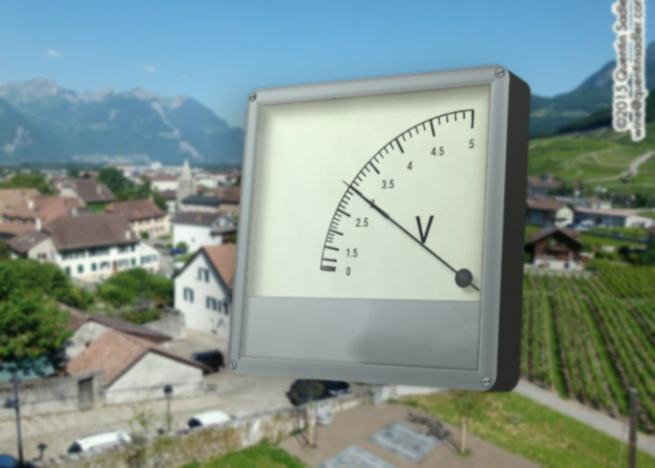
3; V
